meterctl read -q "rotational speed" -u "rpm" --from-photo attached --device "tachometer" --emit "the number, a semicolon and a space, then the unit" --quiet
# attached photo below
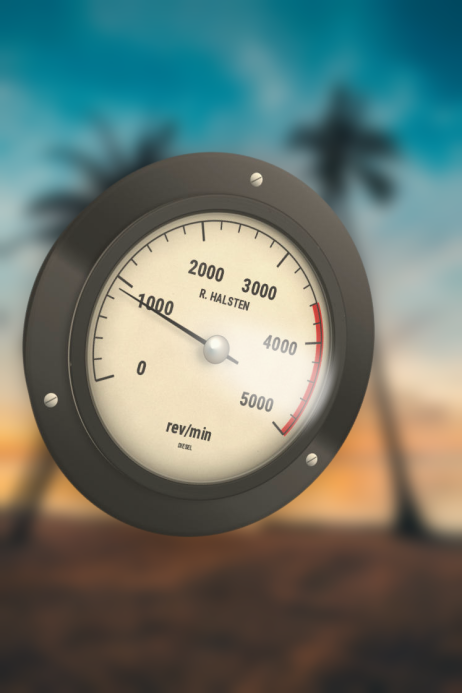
900; rpm
